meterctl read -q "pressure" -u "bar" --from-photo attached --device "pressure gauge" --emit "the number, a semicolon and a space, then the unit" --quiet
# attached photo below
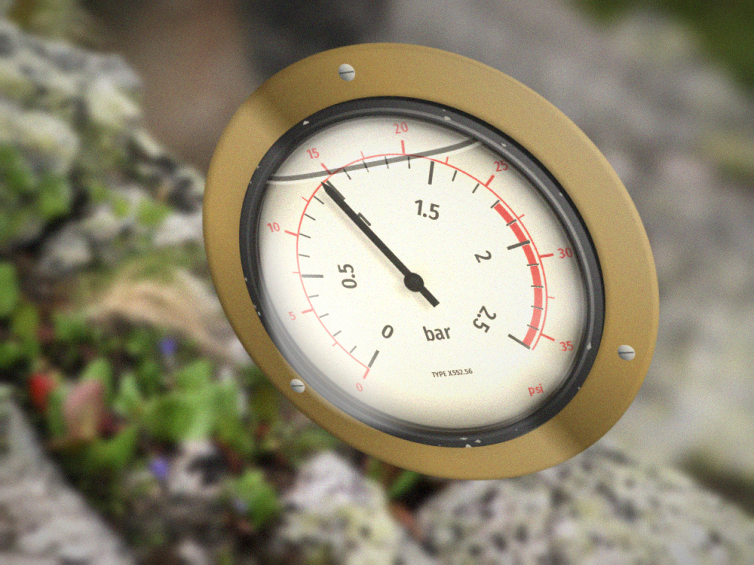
1; bar
